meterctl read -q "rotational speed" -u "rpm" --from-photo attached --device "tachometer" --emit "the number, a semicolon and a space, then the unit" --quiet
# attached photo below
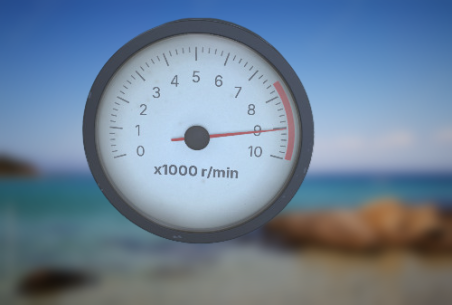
9000; rpm
